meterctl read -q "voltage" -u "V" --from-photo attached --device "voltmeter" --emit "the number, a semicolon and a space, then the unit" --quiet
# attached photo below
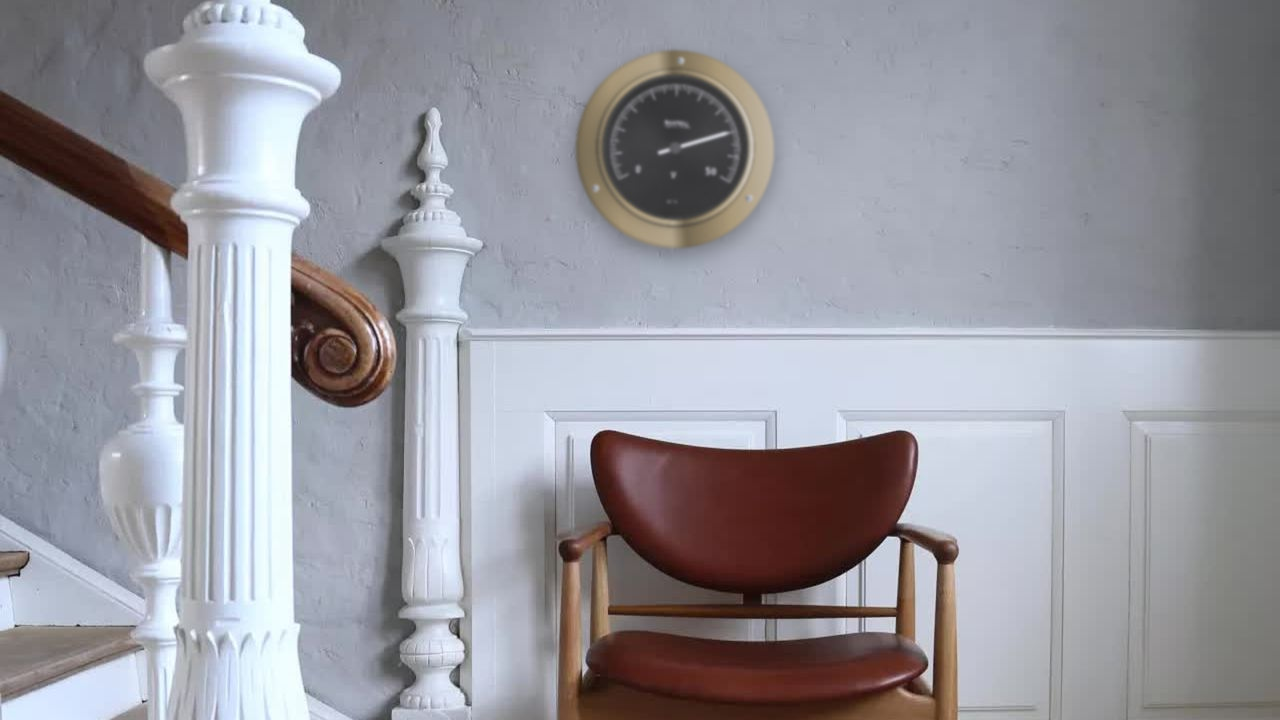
40; V
